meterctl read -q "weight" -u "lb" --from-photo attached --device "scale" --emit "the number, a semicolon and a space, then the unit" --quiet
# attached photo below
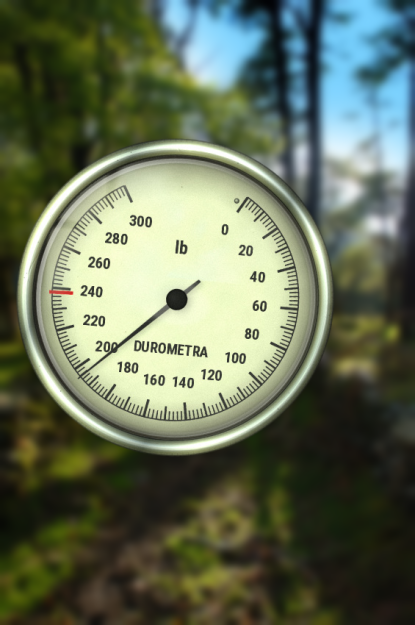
196; lb
